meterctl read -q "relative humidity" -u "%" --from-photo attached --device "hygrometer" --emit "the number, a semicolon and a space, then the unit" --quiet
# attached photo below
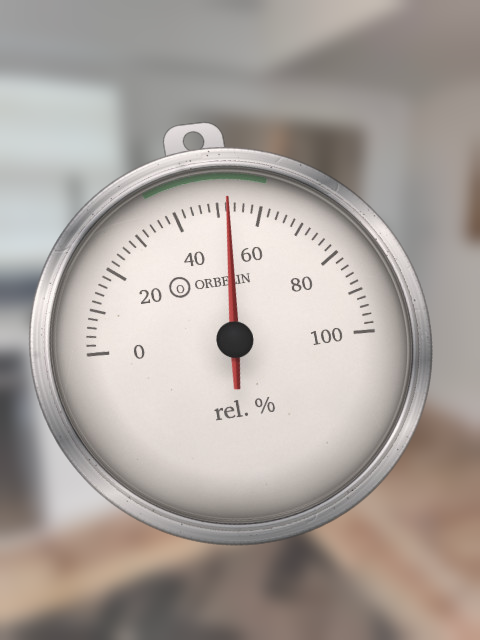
52; %
